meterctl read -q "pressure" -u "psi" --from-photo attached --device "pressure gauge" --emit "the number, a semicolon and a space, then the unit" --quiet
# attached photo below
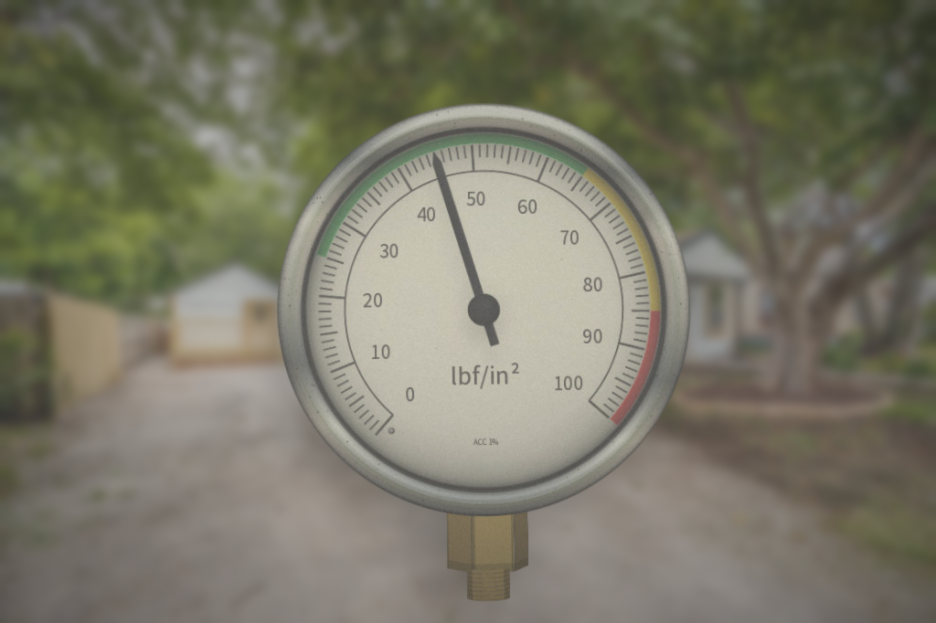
45; psi
